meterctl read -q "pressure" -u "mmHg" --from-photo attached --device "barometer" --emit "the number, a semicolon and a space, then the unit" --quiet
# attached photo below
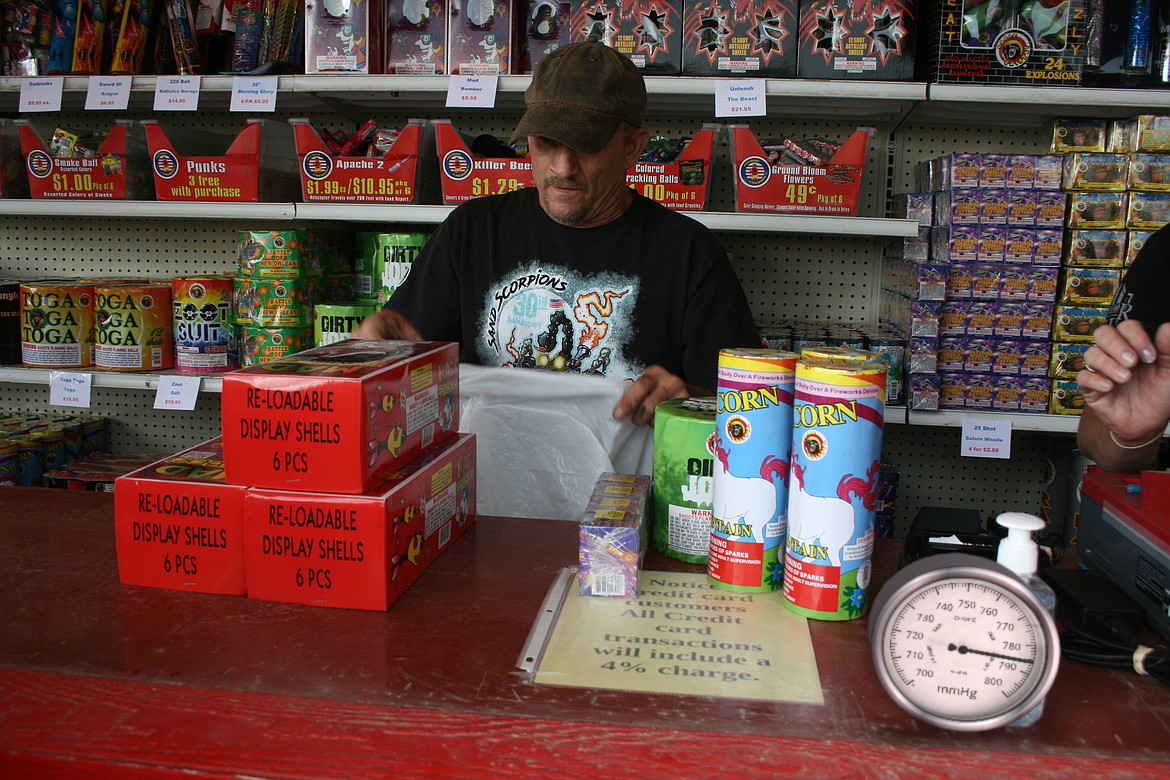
785; mmHg
